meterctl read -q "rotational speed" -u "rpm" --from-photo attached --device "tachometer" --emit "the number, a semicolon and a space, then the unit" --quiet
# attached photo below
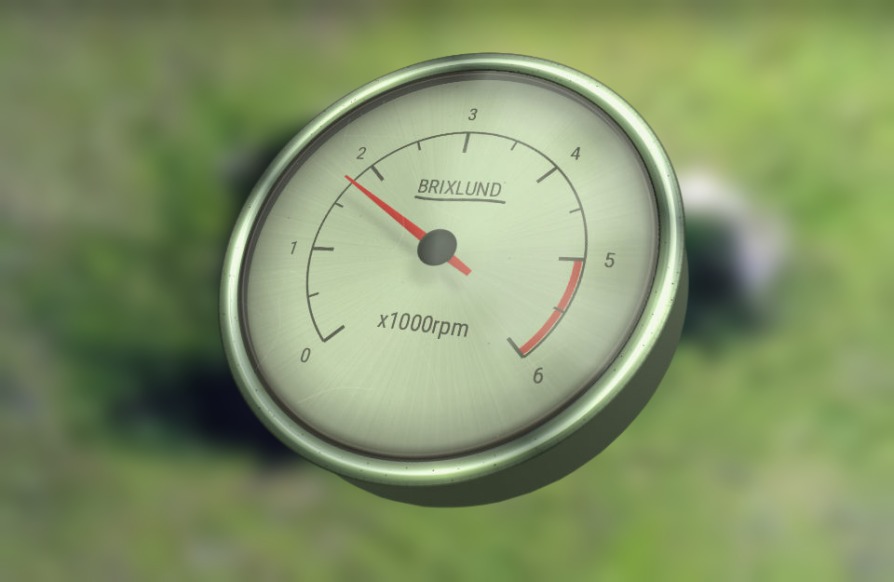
1750; rpm
